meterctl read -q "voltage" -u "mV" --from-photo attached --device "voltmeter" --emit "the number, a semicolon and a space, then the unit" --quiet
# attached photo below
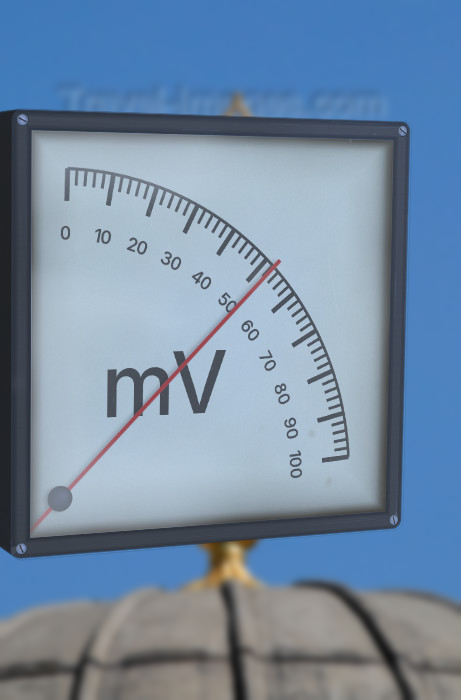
52; mV
